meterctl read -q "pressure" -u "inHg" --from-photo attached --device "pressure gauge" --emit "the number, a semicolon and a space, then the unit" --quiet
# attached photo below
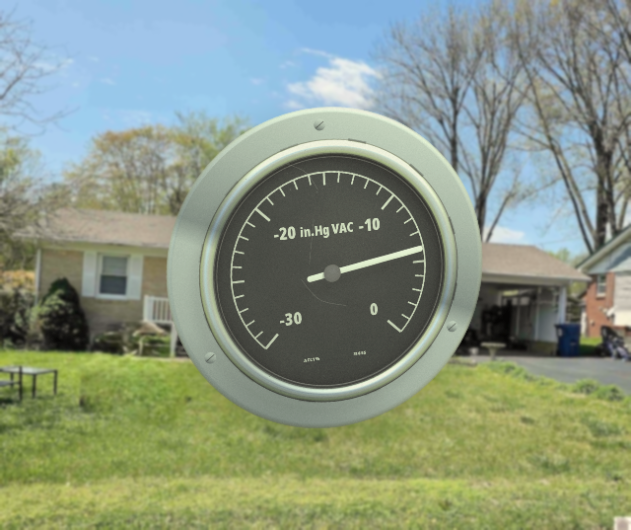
-6; inHg
